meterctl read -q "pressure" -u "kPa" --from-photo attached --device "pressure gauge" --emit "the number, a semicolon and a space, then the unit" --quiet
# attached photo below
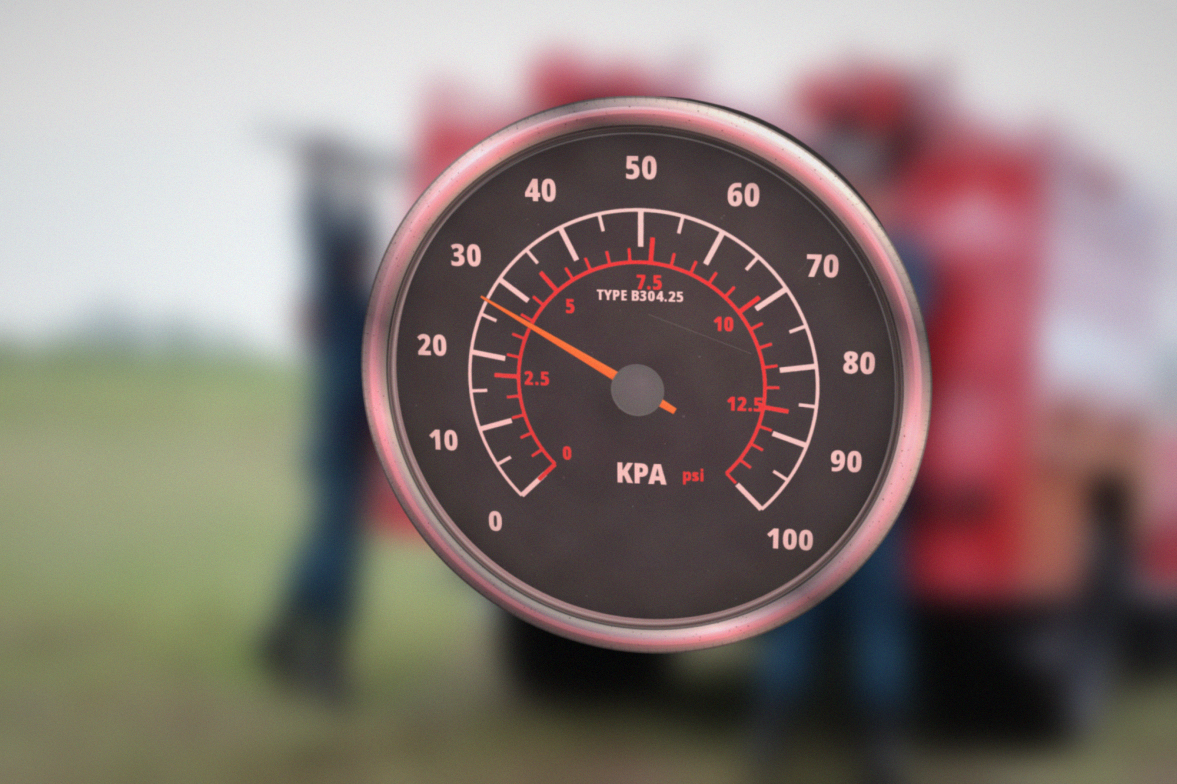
27.5; kPa
